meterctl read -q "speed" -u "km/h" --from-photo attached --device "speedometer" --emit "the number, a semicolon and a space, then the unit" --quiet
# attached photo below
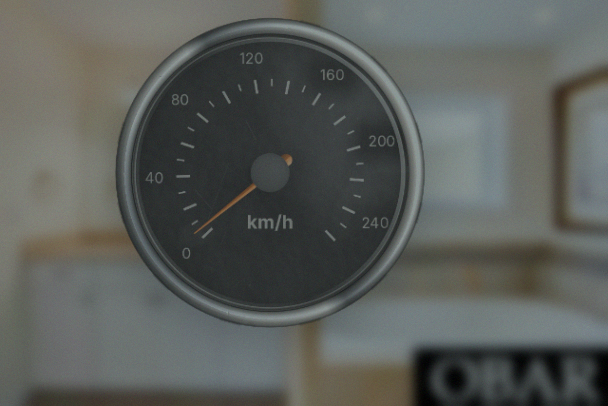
5; km/h
